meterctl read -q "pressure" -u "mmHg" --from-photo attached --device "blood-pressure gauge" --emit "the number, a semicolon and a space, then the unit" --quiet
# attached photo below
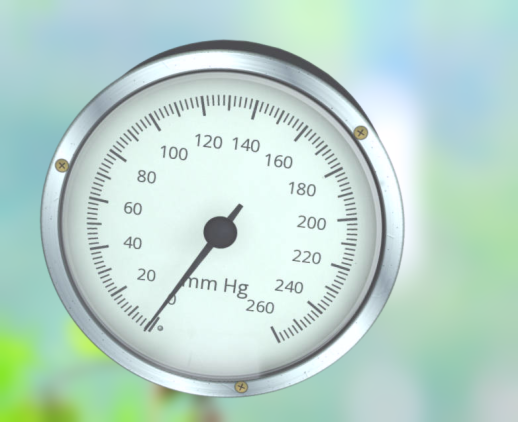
2; mmHg
